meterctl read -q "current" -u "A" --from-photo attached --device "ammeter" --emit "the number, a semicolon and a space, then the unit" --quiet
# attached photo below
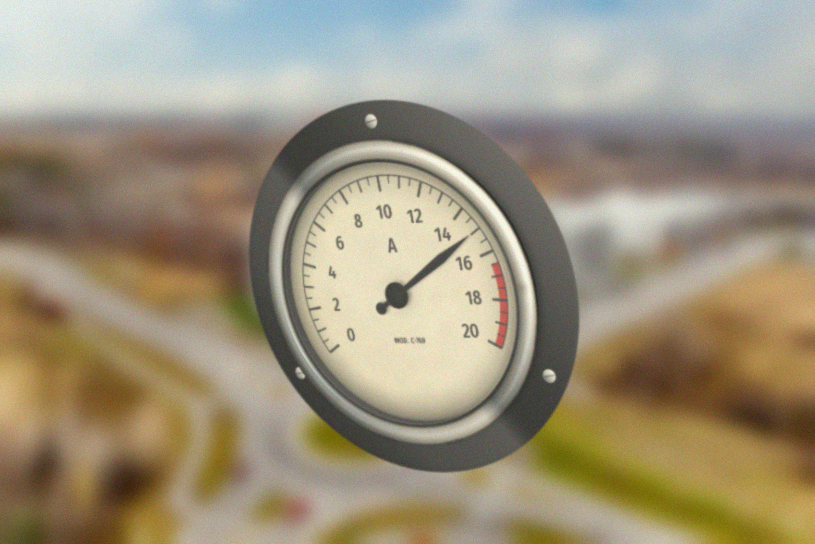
15; A
